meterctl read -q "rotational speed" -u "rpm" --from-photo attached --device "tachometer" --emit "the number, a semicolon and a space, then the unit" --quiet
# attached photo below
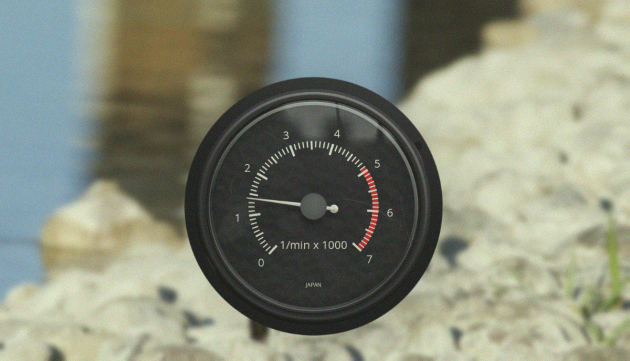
1400; rpm
